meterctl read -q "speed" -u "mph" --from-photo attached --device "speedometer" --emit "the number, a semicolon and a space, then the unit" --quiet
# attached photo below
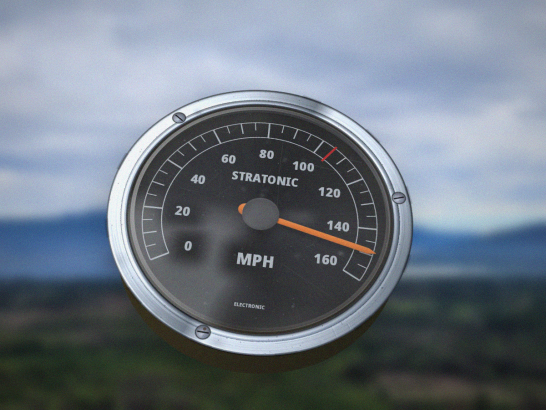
150; mph
